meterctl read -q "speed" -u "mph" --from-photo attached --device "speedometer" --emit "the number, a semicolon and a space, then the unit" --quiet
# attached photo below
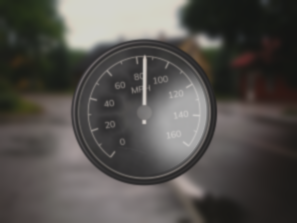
85; mph
